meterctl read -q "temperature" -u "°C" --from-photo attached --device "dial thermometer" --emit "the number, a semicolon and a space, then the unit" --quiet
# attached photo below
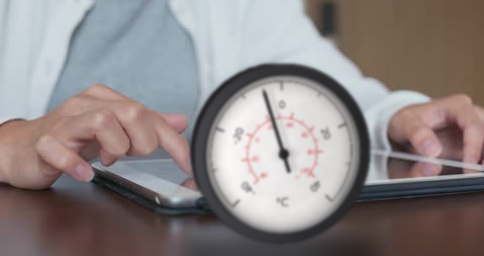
-5; °C
